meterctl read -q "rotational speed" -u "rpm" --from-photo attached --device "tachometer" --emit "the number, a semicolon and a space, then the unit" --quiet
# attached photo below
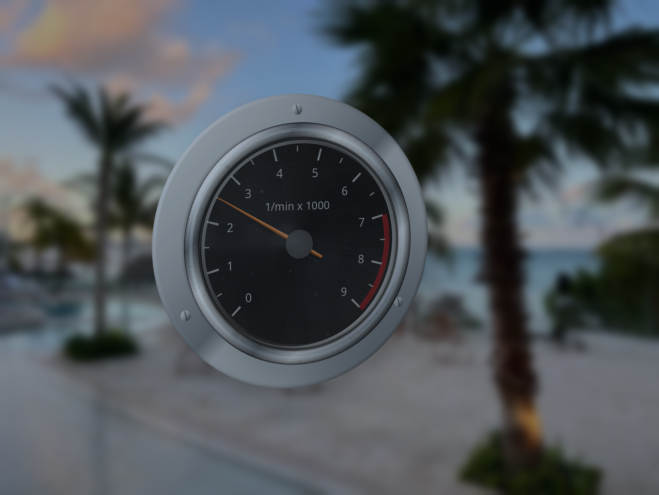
2500; rpm
